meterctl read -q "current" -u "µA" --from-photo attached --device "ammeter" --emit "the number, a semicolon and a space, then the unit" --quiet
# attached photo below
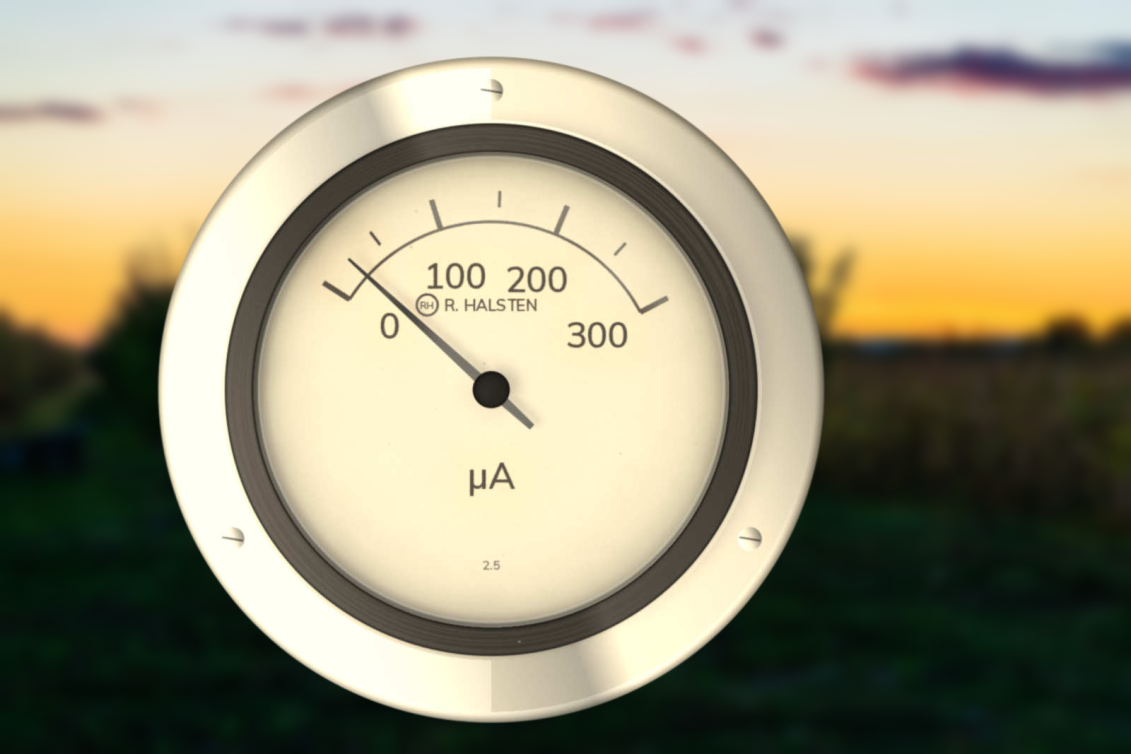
25; µA
